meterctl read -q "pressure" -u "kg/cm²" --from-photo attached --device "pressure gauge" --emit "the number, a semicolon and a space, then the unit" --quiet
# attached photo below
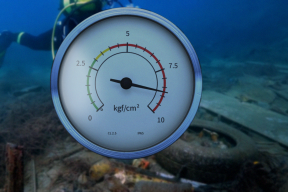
8.75; kg/cm²
